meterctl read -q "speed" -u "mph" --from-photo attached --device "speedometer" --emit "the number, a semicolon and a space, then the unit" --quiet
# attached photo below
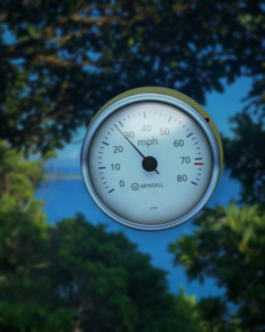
28; mph
